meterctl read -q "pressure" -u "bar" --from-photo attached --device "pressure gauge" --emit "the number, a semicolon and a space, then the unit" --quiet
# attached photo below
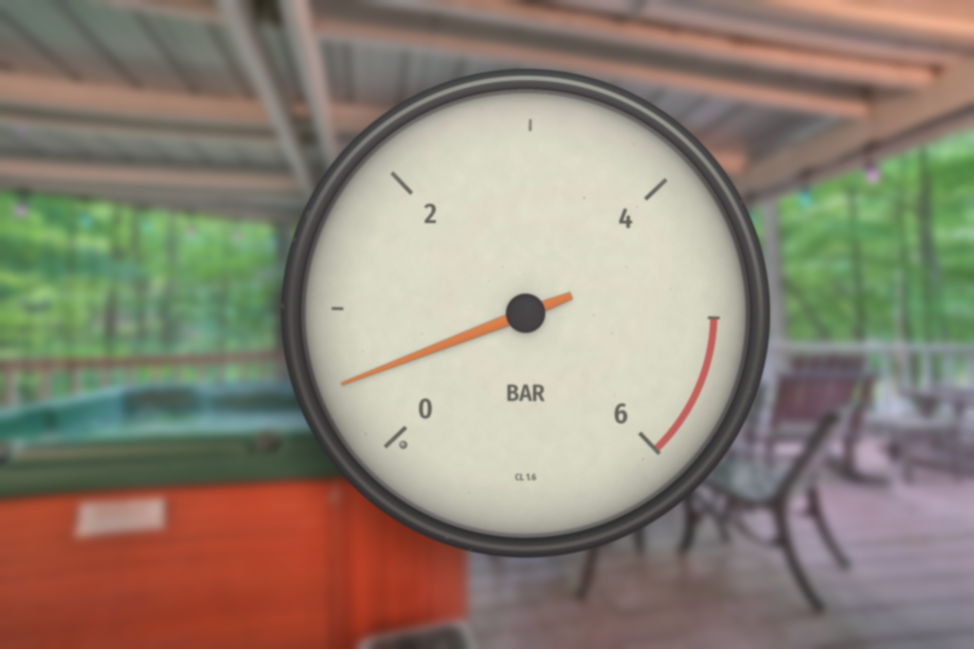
0.5; bar
